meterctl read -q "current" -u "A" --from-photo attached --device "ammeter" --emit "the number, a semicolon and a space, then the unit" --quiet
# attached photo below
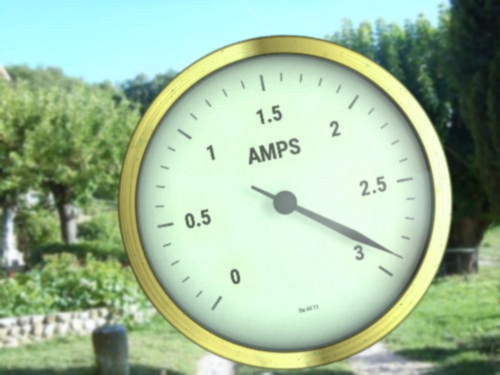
2.9; A
